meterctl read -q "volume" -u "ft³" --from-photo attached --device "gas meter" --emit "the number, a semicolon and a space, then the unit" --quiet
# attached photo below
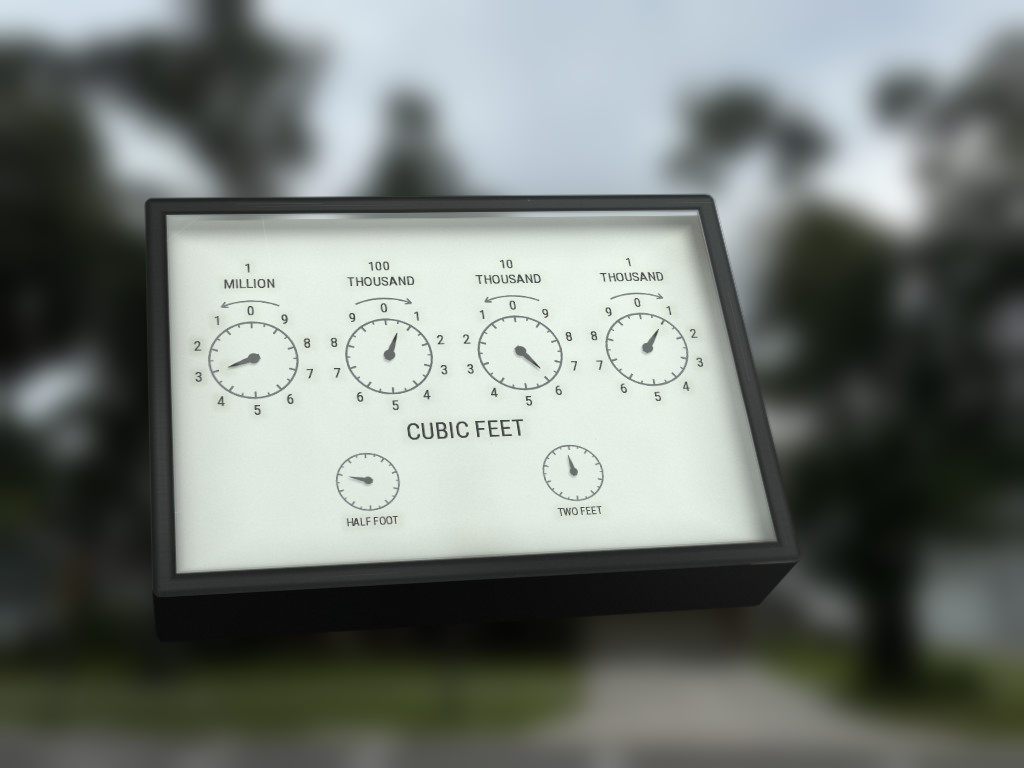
306100; ft³
